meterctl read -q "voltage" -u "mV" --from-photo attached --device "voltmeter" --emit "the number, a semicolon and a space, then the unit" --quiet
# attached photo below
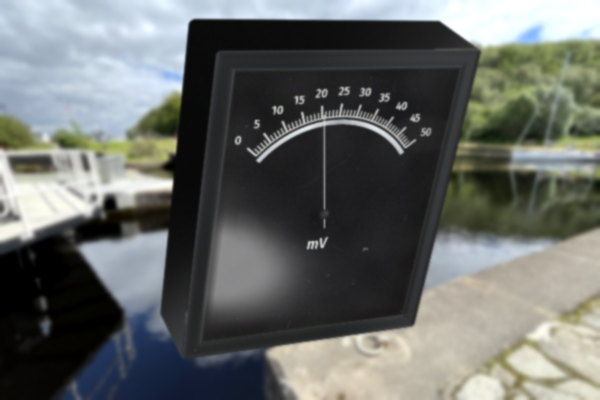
20; mV
